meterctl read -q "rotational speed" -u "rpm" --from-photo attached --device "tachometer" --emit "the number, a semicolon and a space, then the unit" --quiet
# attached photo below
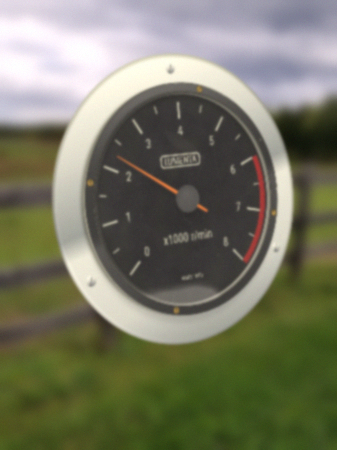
2250; rpm
